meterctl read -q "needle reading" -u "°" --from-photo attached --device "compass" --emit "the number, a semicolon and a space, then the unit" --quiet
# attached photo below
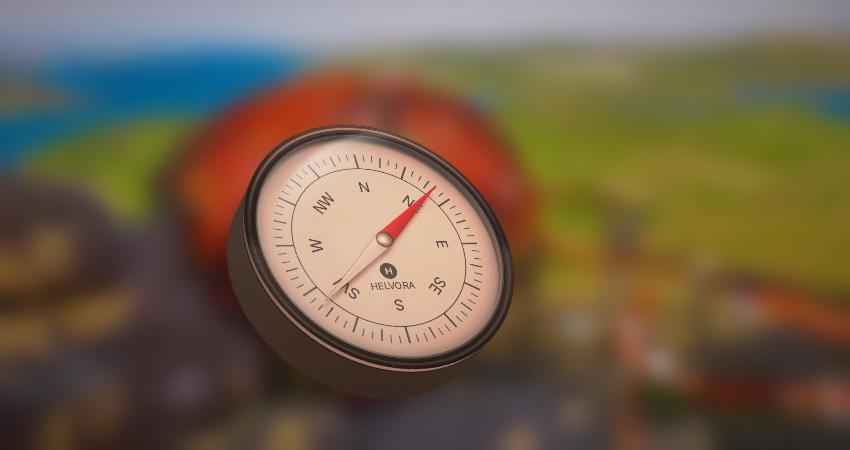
50; °
